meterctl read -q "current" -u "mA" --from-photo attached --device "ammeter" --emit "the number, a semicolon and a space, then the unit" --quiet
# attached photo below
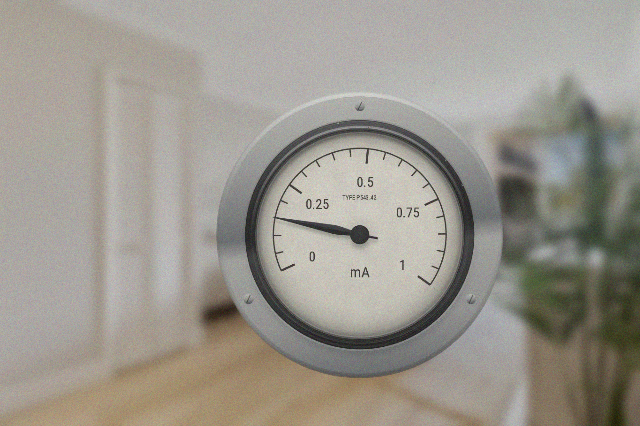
0.15; mA
